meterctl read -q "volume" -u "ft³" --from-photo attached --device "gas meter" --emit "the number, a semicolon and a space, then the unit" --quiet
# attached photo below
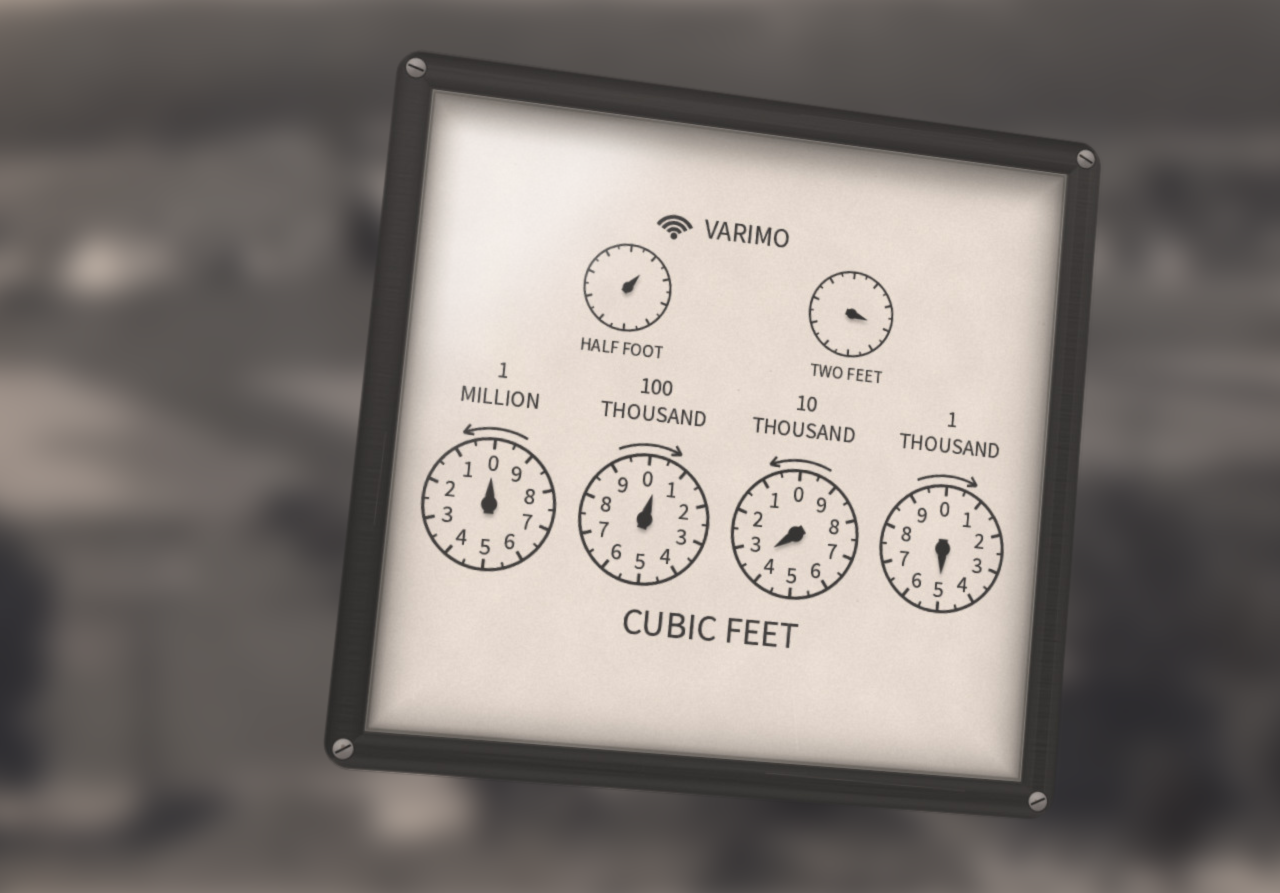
3500; ft³
